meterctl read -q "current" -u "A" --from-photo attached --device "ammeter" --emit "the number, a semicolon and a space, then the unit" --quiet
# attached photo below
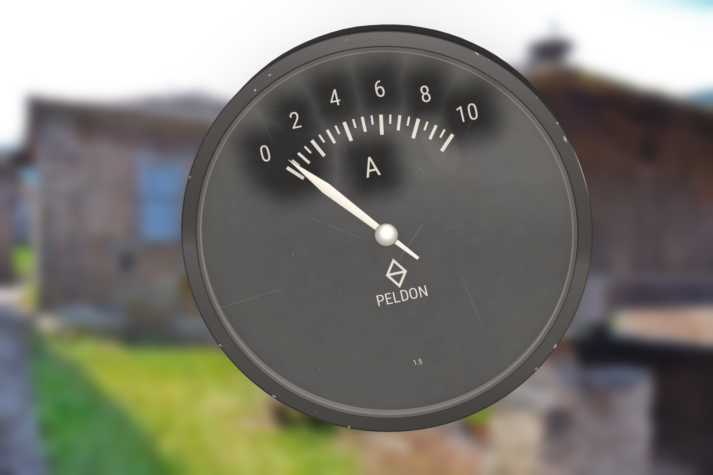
0.5; A
